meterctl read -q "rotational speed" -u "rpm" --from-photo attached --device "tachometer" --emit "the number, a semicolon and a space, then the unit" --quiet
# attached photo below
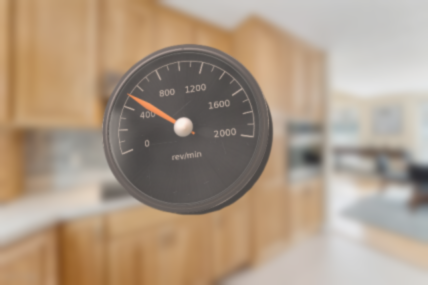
500; rpm
